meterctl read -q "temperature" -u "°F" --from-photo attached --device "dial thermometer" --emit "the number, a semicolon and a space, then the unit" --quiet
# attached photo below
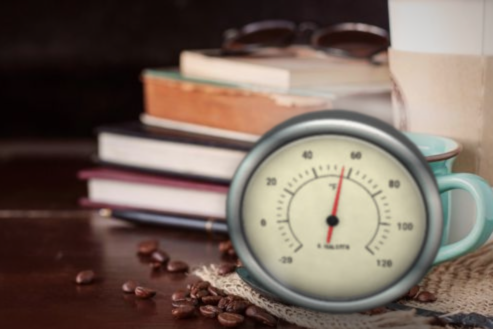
56; °F
